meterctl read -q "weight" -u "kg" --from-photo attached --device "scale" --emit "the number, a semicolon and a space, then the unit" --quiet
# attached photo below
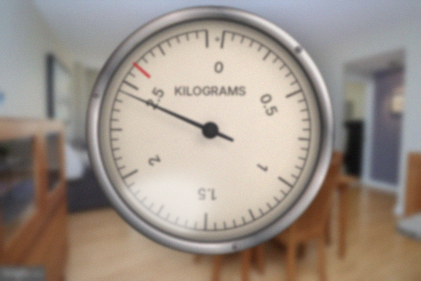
2.45; kg
